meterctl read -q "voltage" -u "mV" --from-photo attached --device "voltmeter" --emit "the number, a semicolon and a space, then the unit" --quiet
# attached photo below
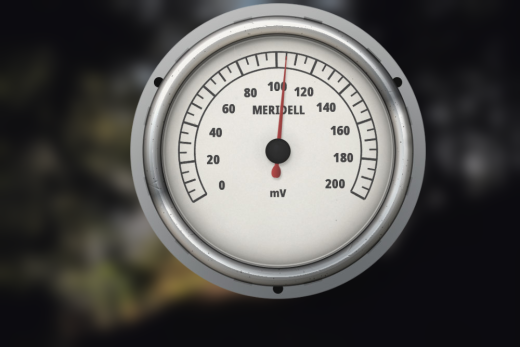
105; mV
